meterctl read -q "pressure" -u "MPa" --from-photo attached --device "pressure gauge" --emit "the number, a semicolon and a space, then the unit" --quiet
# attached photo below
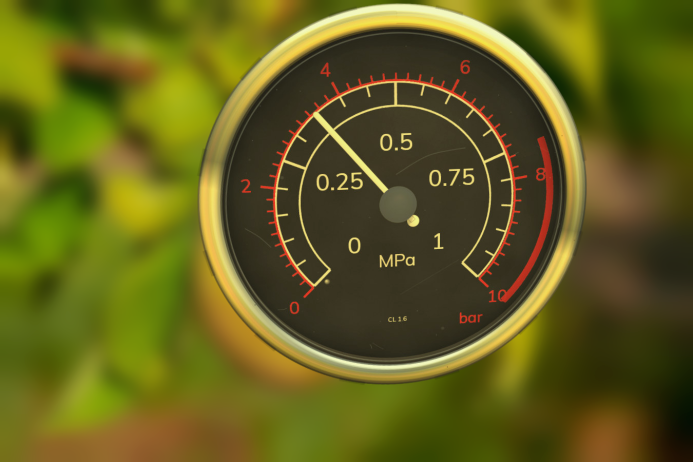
0.35; MPa
